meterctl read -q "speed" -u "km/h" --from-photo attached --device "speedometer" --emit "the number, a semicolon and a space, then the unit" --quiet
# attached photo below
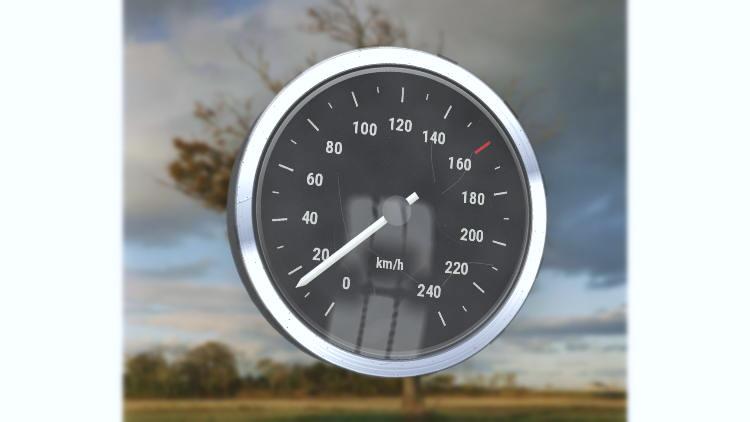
15; km/h
